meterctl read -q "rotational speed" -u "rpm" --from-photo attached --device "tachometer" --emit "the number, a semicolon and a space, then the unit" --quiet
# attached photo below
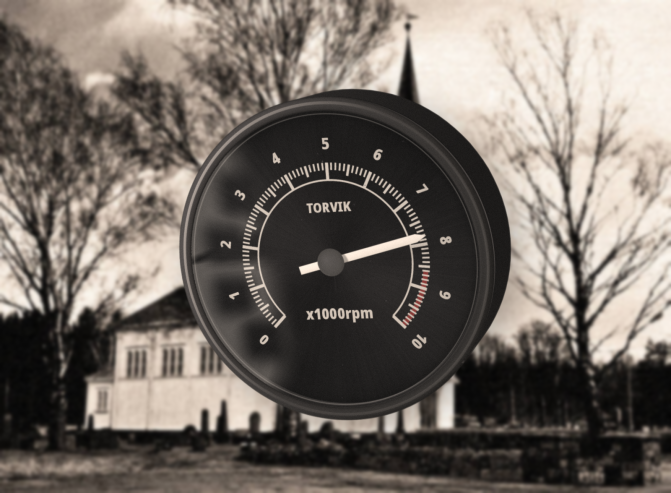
7800; rpm
